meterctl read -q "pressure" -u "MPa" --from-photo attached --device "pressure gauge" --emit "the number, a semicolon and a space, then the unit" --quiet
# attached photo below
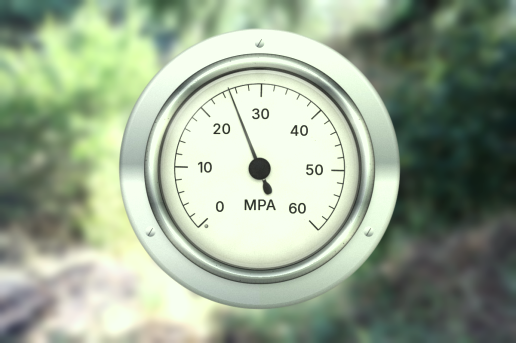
25; MPa
